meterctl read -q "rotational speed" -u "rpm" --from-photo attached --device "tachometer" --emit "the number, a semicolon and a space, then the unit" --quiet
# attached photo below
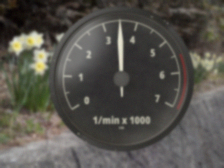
3500; rpm
